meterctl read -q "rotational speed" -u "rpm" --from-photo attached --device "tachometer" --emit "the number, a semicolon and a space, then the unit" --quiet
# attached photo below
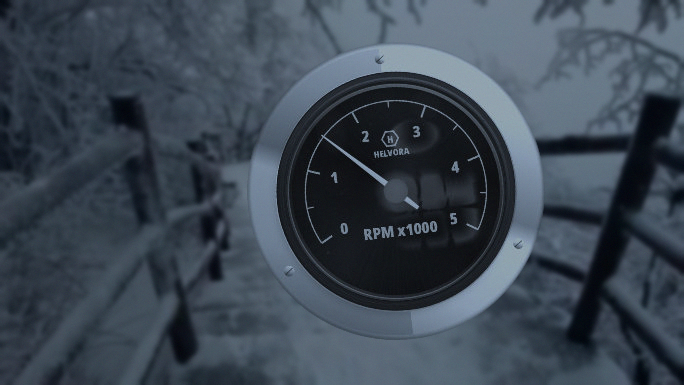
1500; rpm
